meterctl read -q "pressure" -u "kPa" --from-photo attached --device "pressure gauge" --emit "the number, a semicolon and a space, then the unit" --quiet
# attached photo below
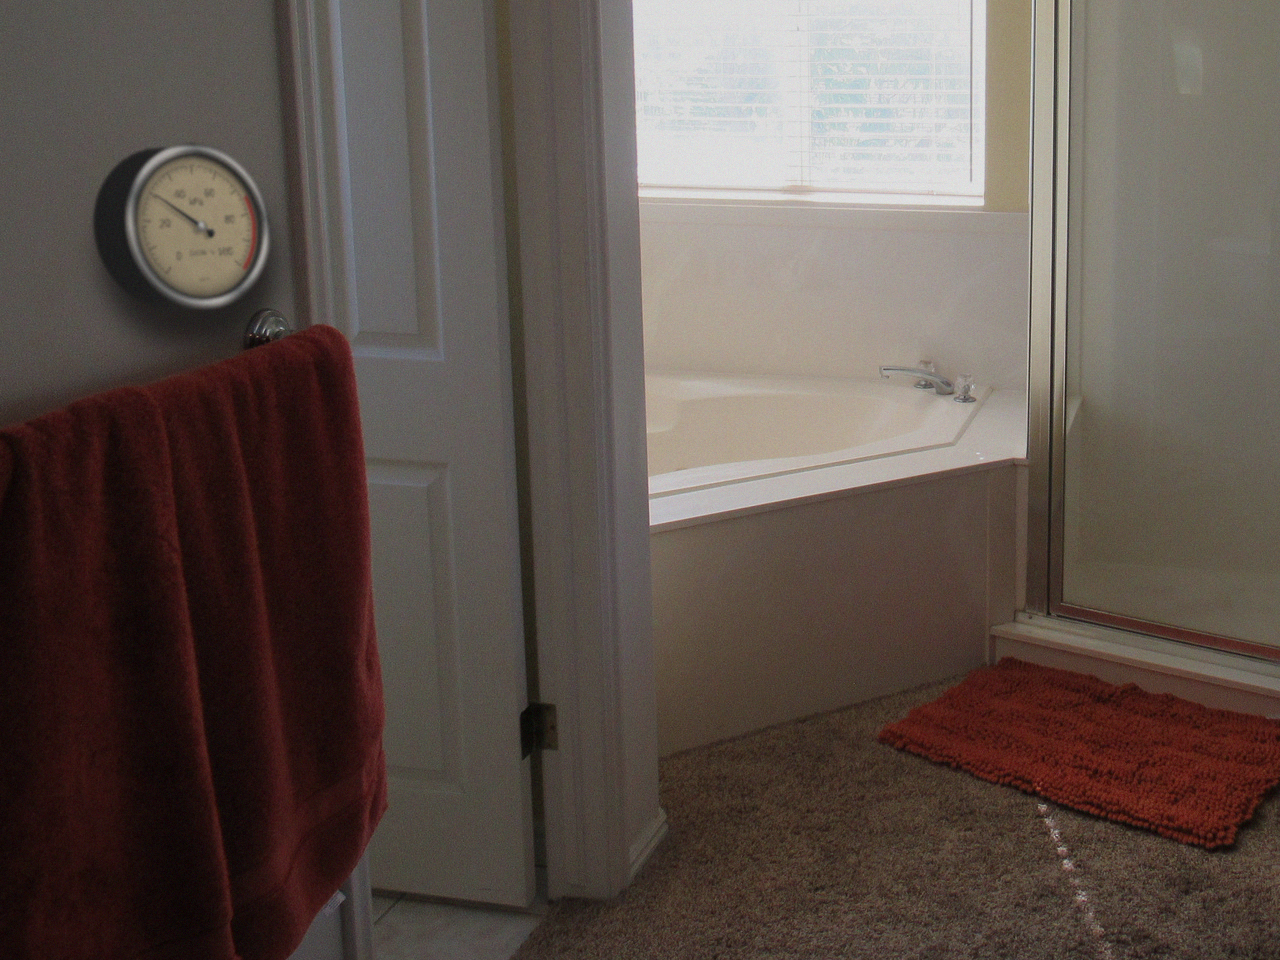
30; kPa
